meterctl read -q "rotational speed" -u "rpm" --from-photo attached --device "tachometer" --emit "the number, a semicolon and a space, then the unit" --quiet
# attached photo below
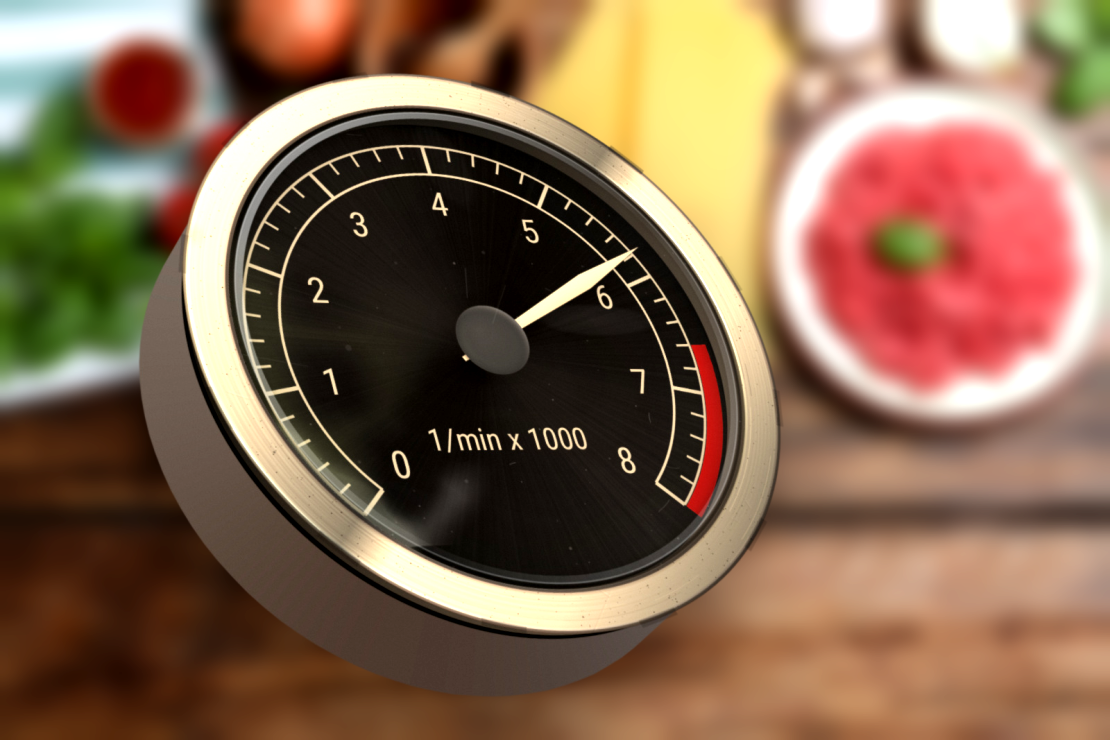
5800; rpm
